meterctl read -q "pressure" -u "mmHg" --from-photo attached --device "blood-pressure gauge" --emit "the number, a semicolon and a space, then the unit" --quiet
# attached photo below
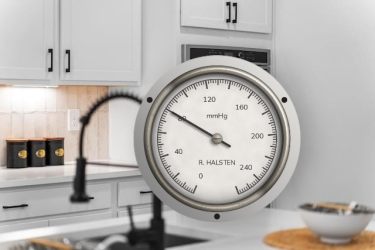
80; mmHg
